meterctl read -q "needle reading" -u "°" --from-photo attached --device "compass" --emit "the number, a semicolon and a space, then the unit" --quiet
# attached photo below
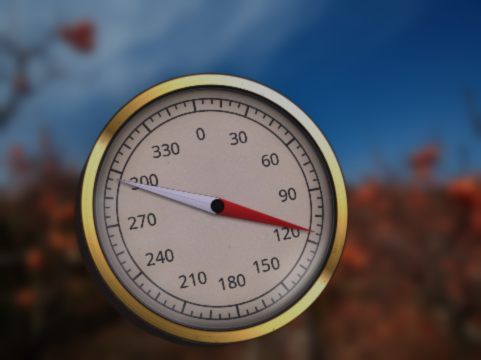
115; °
